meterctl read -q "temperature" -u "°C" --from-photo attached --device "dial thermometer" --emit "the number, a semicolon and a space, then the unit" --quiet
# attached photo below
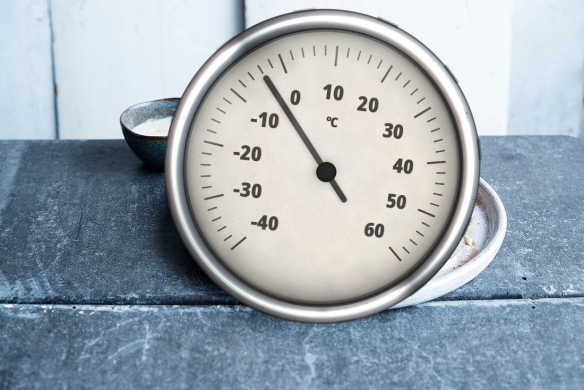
-4; °C
